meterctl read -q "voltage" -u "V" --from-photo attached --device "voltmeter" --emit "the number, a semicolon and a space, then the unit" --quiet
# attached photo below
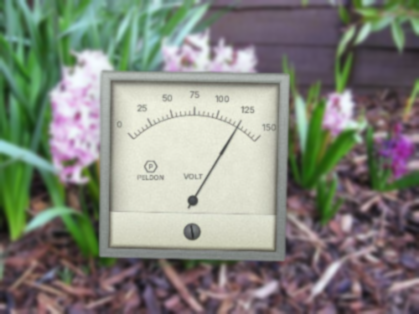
125; V
